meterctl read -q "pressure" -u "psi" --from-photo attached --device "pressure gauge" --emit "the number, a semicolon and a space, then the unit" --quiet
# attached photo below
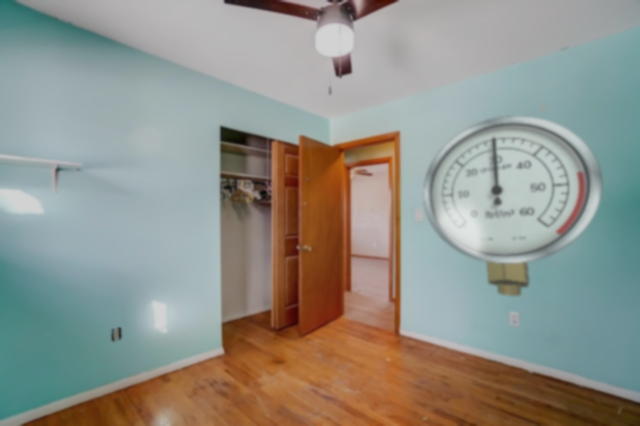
30; psi
